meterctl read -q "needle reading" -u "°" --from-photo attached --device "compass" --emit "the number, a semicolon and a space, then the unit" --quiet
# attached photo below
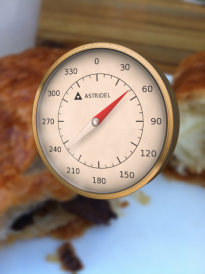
50; °
